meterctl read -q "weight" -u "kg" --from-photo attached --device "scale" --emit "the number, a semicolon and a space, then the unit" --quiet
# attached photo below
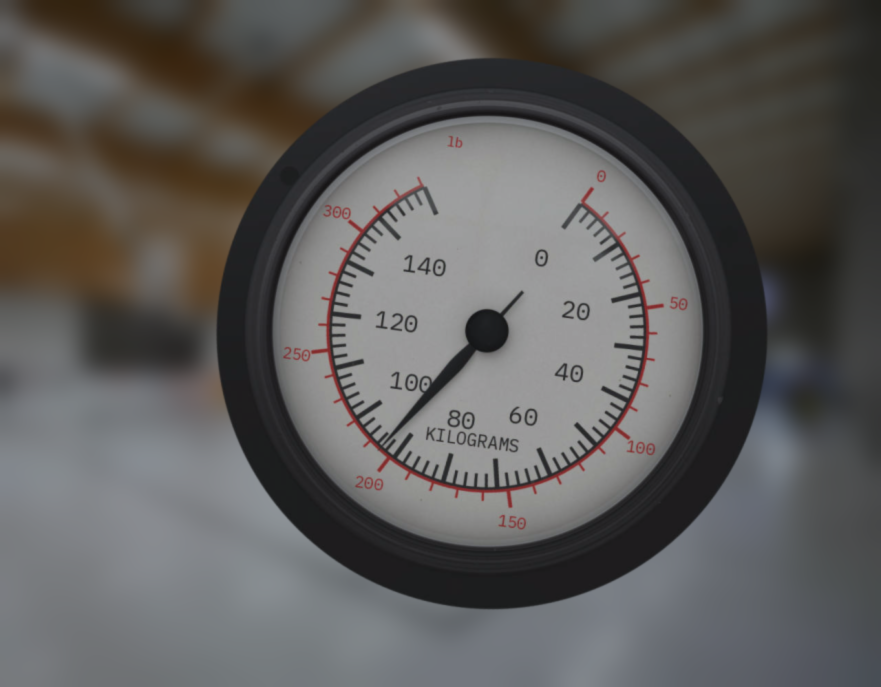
93; kg
